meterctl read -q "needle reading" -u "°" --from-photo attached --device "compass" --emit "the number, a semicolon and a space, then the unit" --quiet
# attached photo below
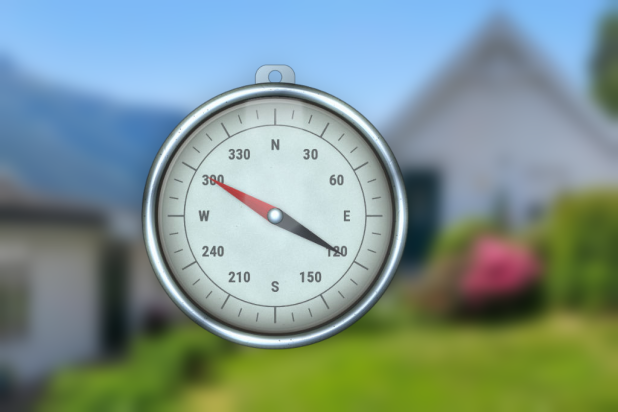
300; °
